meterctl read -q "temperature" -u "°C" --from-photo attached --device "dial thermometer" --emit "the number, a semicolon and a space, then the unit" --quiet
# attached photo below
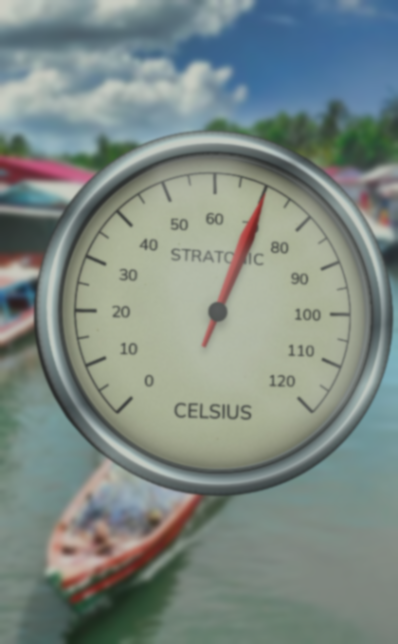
70; °C
